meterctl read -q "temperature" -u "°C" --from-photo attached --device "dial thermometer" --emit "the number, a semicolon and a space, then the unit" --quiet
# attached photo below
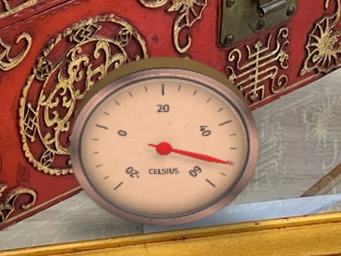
52; °C
